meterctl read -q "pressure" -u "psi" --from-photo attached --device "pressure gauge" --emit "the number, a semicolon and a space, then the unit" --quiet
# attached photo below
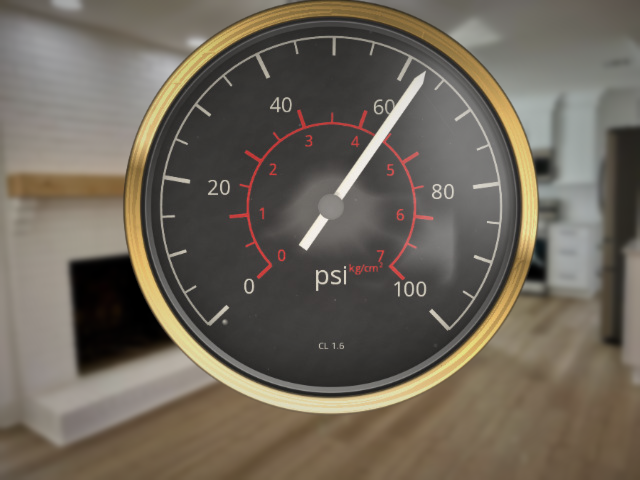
62.5; psi
